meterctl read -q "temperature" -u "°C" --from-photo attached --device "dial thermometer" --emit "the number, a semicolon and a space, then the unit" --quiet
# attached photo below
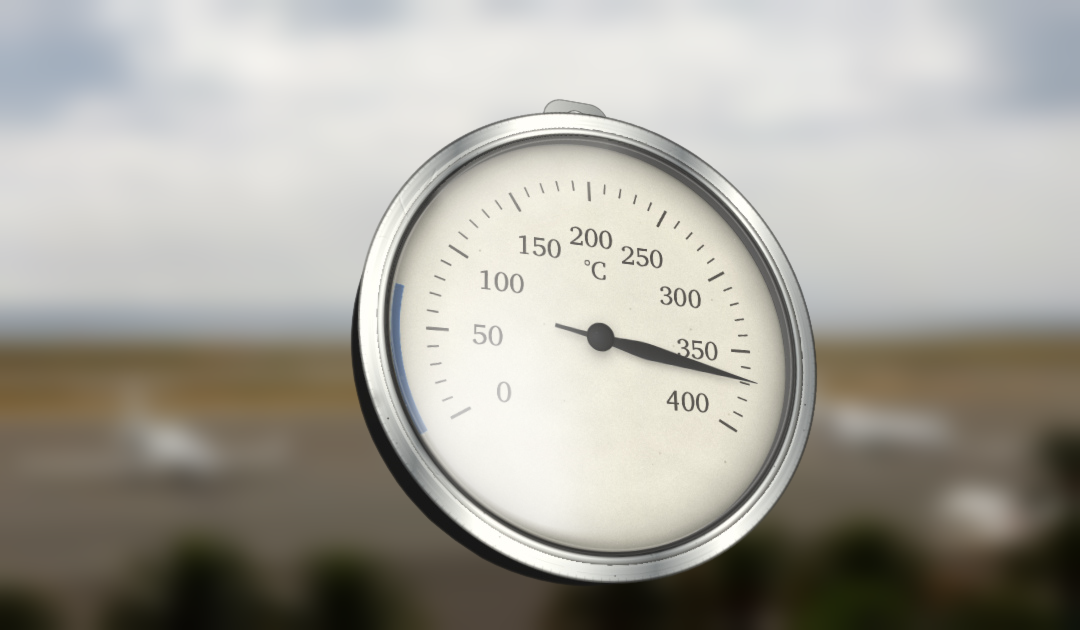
370; °C
